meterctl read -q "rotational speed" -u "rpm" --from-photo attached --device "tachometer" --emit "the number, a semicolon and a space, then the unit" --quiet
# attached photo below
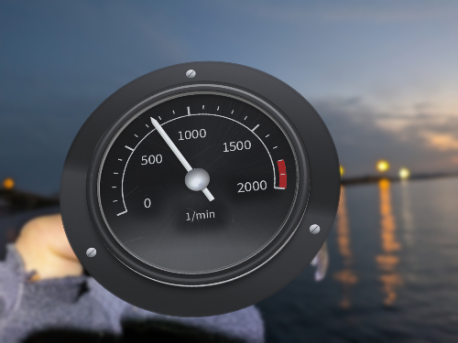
750; rpm
